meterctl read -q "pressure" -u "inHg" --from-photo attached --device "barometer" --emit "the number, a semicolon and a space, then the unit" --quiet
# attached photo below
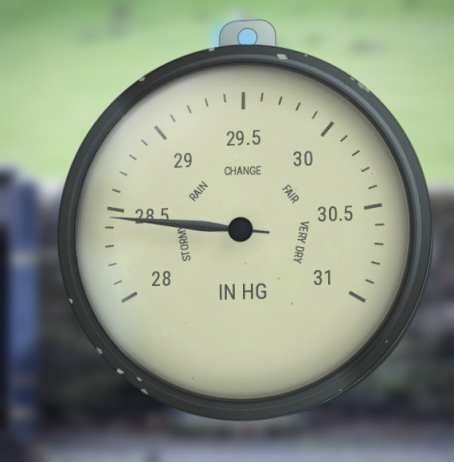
28.45; inHg
